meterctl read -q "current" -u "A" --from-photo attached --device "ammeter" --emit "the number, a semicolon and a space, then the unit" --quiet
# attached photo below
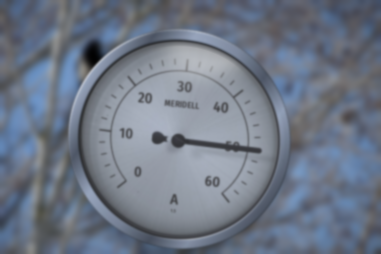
50; A
